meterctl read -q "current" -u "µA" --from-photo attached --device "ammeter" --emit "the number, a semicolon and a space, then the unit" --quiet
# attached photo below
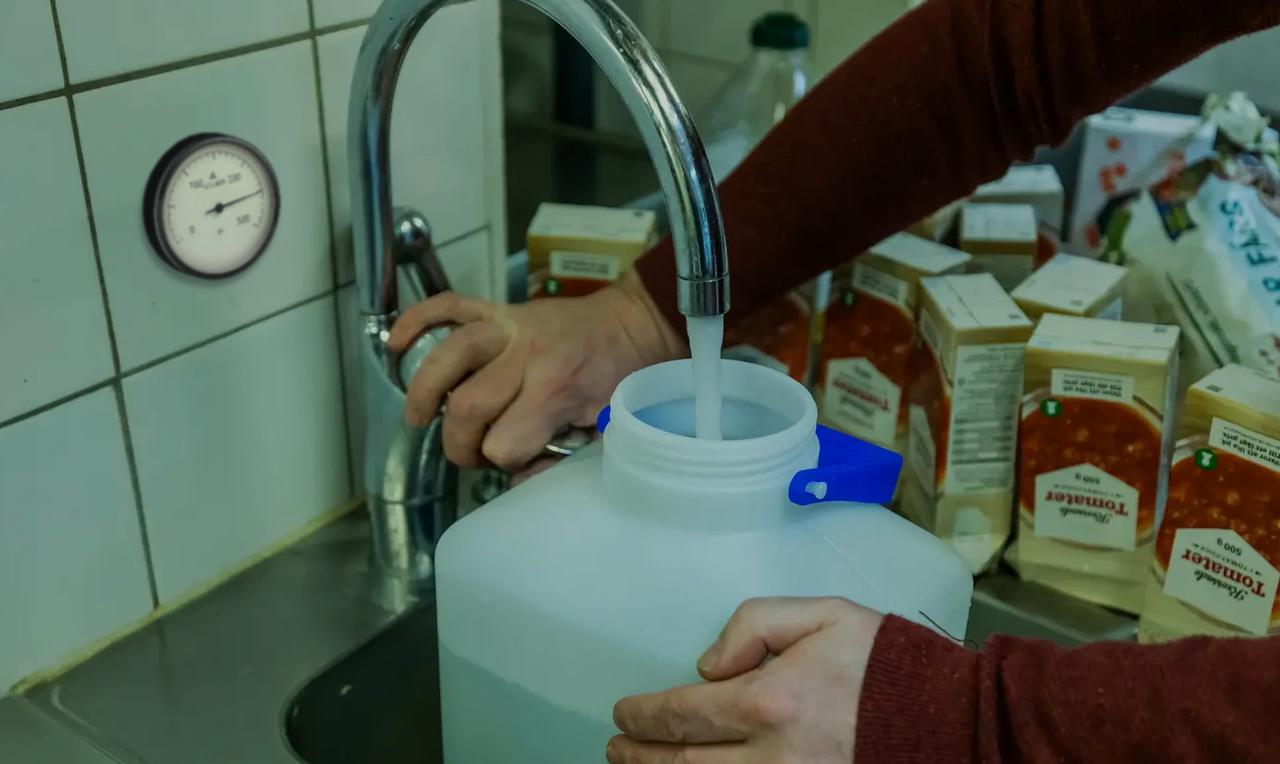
250; µA
